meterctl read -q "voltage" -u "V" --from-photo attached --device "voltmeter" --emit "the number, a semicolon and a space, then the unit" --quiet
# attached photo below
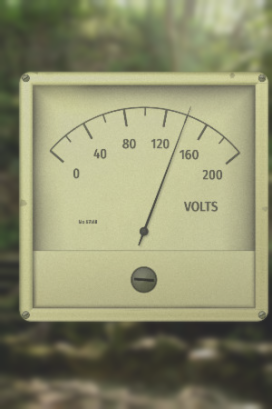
140; V
